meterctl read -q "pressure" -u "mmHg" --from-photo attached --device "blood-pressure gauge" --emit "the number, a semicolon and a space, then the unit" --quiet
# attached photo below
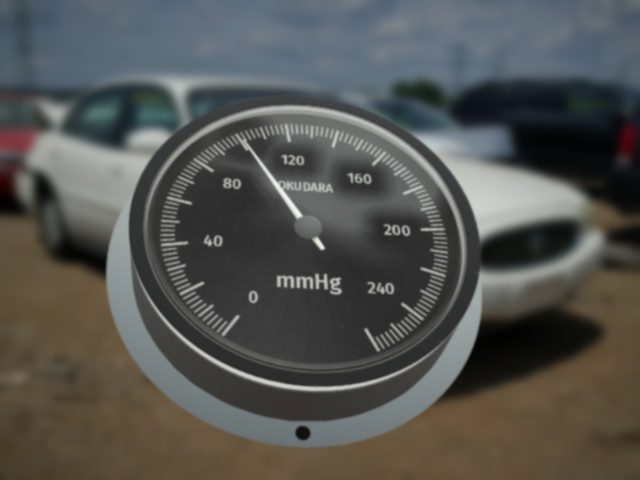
100; mmHg
